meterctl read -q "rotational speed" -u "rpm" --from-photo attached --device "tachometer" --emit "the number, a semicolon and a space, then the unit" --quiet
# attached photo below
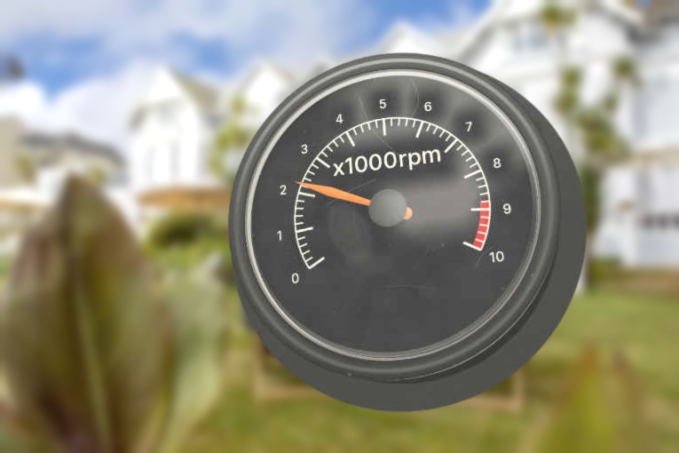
2200; rpm
